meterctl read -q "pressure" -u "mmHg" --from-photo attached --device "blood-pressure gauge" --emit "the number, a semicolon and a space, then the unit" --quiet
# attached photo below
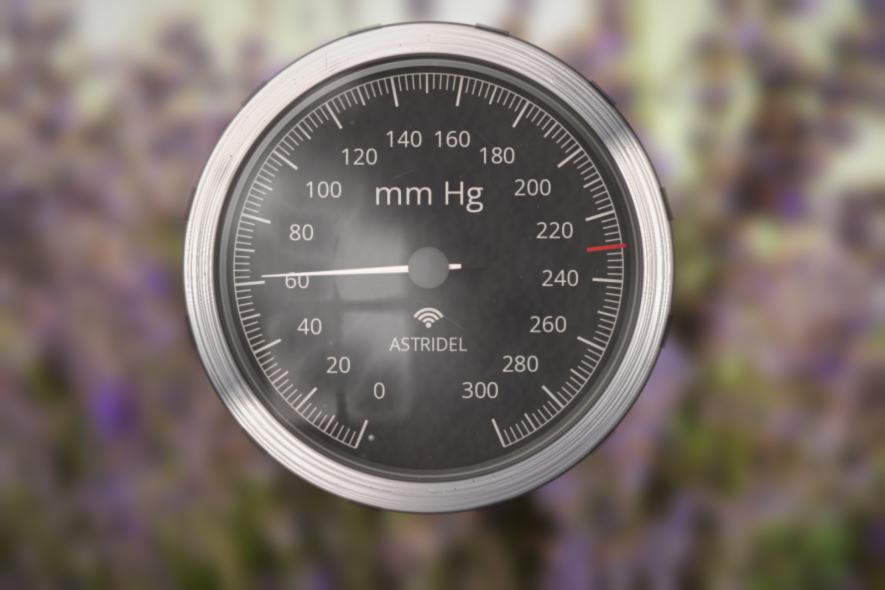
62; mmHg
